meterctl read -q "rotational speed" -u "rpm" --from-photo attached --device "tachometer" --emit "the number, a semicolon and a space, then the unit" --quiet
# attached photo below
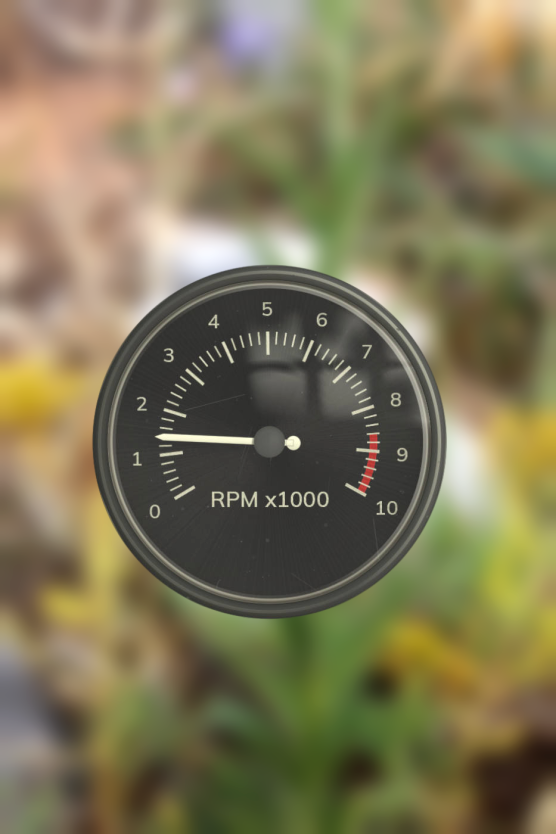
1400; rpm
